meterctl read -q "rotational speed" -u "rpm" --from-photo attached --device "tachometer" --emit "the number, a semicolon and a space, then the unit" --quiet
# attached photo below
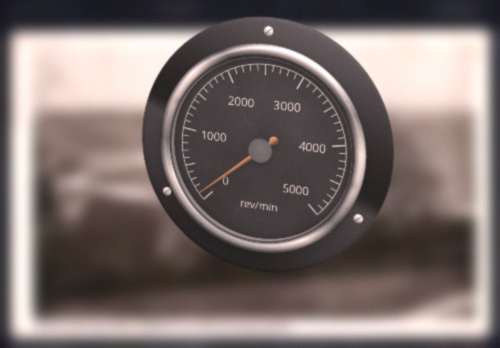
100; rpm
